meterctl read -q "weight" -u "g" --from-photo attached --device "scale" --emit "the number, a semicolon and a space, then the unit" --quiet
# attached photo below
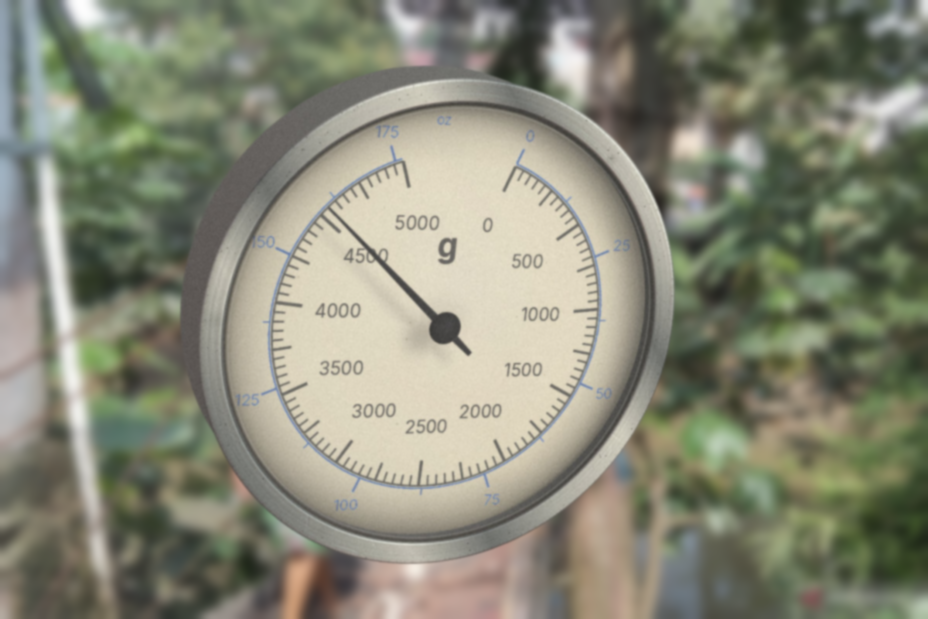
4550; g
